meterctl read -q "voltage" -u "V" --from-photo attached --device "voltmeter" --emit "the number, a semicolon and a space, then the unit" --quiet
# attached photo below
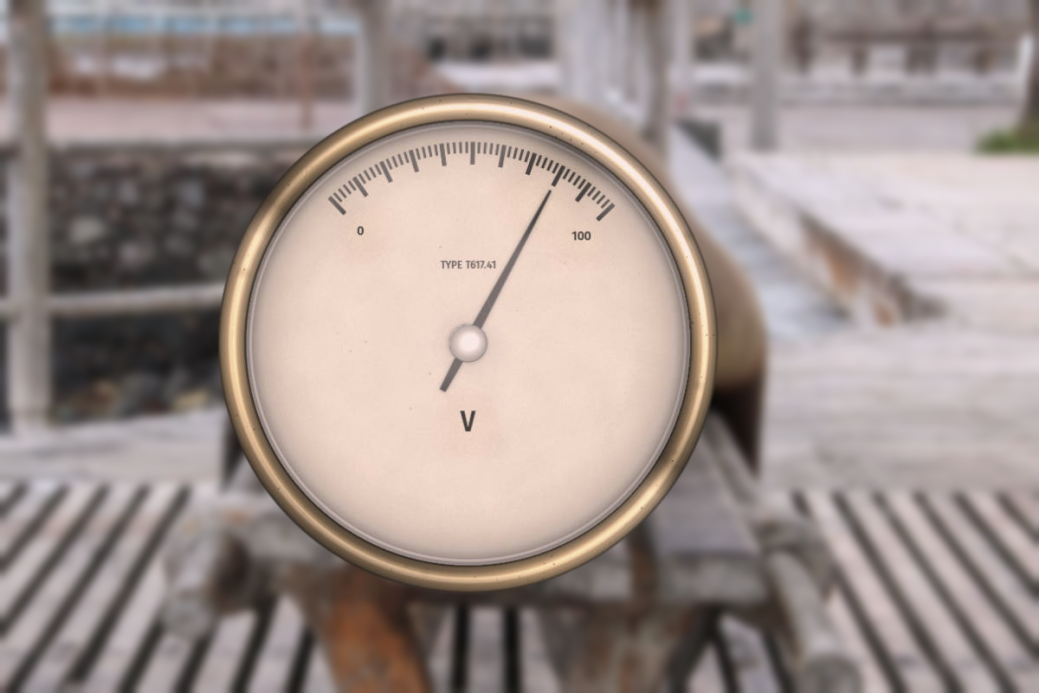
80; V
